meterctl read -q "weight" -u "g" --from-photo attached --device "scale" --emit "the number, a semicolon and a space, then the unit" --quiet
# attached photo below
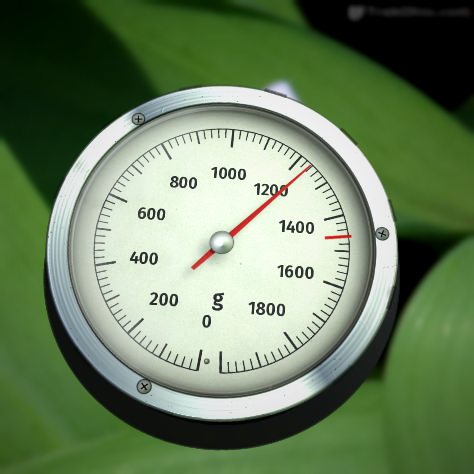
1240; g
